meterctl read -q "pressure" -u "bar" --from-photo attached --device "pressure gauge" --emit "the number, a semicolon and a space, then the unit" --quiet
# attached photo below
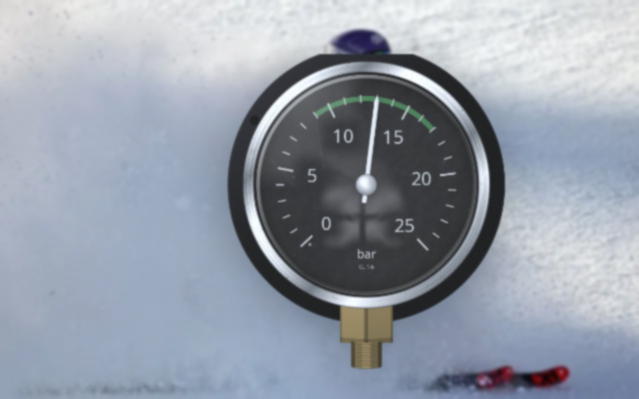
13; bar
